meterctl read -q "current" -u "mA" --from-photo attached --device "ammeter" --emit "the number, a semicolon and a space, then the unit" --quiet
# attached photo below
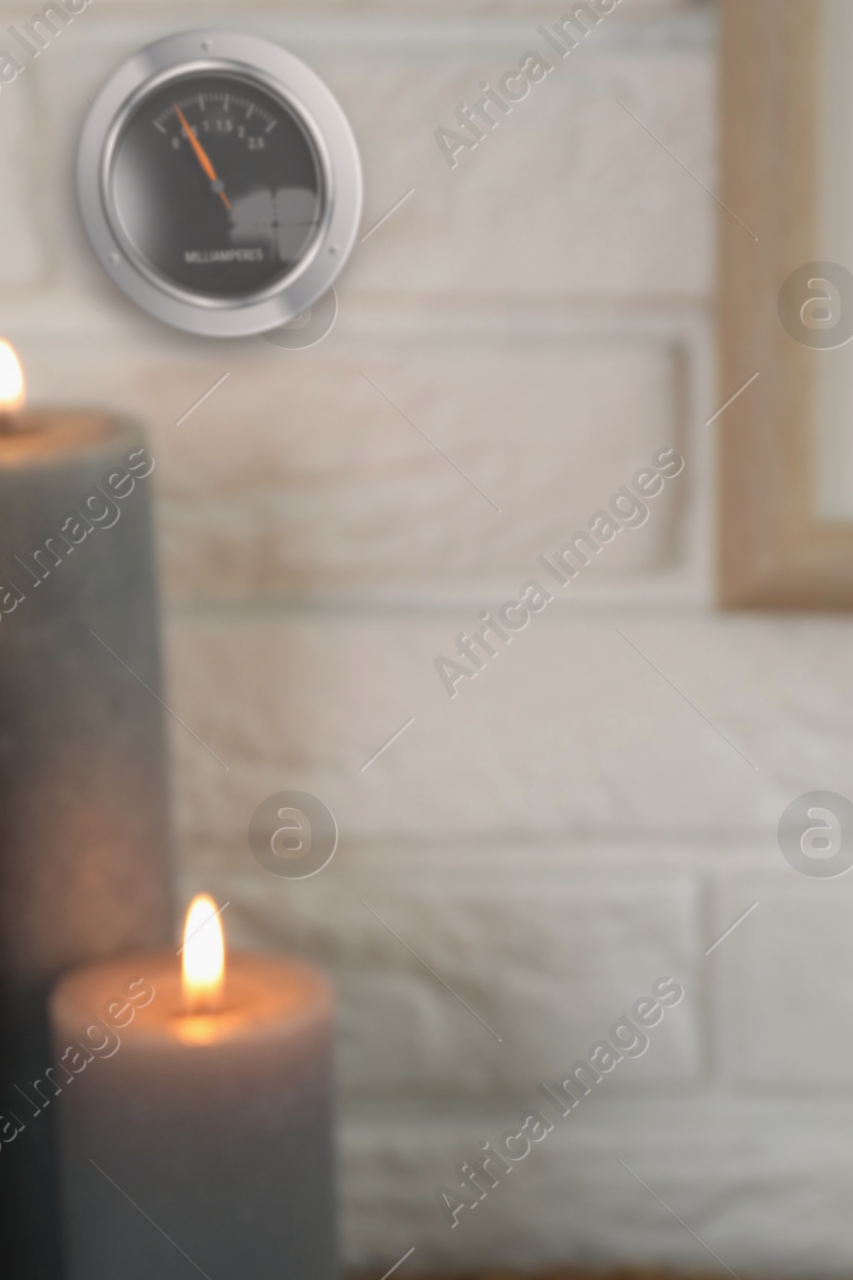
0.5; mA
